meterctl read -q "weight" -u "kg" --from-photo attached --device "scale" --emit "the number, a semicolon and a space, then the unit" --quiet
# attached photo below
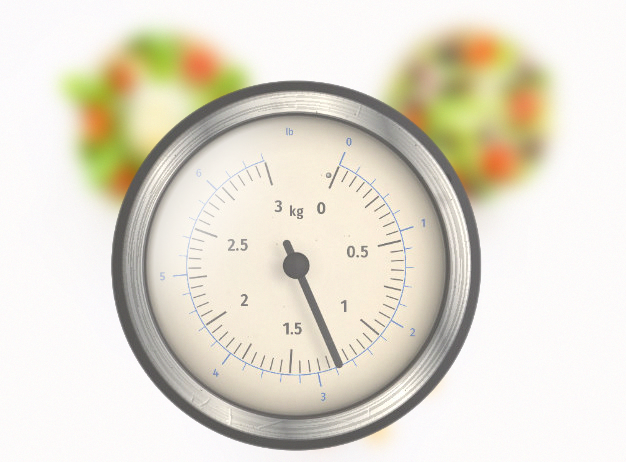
1.25; kg
